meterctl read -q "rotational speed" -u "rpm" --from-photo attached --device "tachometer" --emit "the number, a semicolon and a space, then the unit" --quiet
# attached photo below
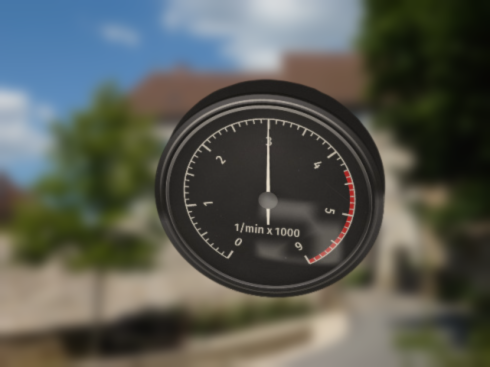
3000; rpm
